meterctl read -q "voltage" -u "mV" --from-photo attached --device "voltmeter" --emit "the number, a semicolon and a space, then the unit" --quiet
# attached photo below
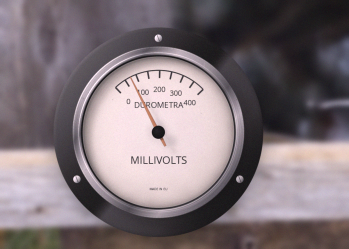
75; mV
